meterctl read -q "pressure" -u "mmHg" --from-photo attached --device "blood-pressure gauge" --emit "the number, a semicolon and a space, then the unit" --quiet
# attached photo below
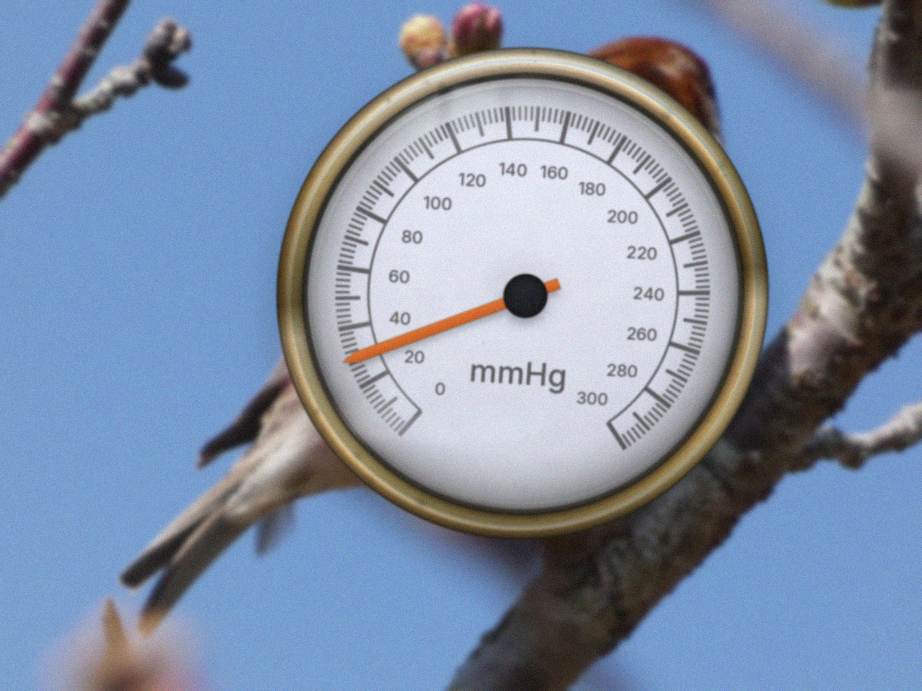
30; mmHg
